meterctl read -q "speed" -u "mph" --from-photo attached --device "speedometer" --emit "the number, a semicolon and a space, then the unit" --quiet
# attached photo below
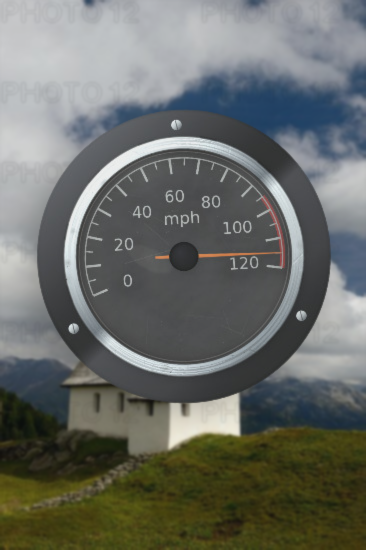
115; mph
